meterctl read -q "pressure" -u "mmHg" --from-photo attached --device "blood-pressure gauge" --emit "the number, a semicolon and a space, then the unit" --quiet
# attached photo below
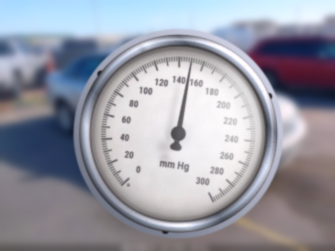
150; mmHg
